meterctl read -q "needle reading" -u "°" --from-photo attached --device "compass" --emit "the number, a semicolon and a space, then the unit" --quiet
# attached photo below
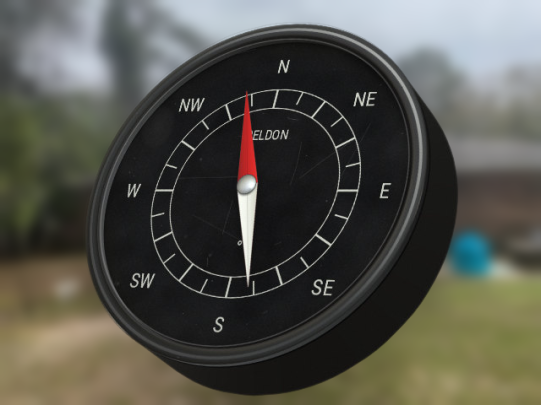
345; °
